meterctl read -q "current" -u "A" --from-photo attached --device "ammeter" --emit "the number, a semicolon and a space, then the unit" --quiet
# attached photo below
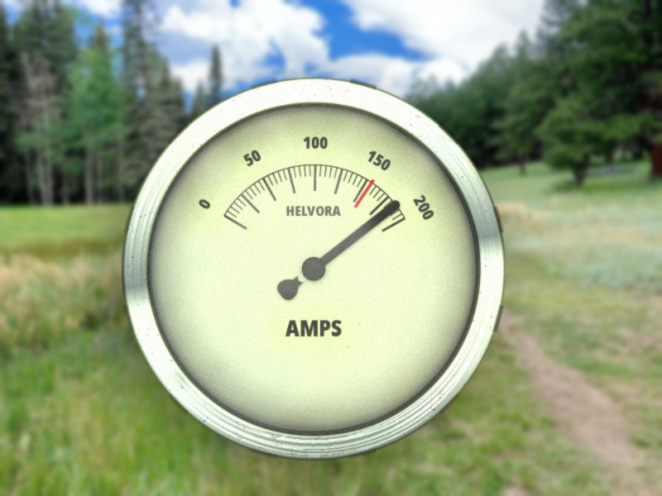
185; A
